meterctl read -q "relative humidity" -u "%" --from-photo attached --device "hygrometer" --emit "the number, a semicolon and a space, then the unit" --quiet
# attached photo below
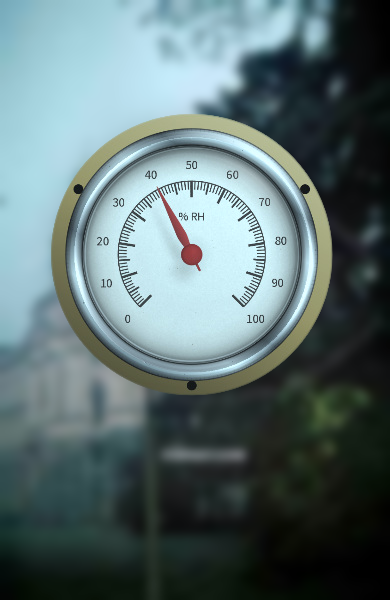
40; %
